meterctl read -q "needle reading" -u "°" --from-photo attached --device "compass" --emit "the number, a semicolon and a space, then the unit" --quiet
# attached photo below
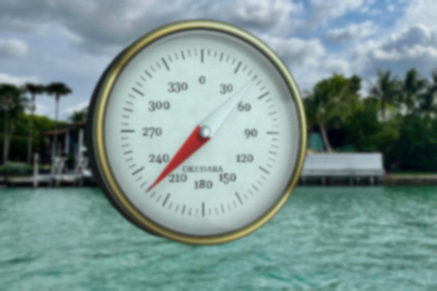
225; °
